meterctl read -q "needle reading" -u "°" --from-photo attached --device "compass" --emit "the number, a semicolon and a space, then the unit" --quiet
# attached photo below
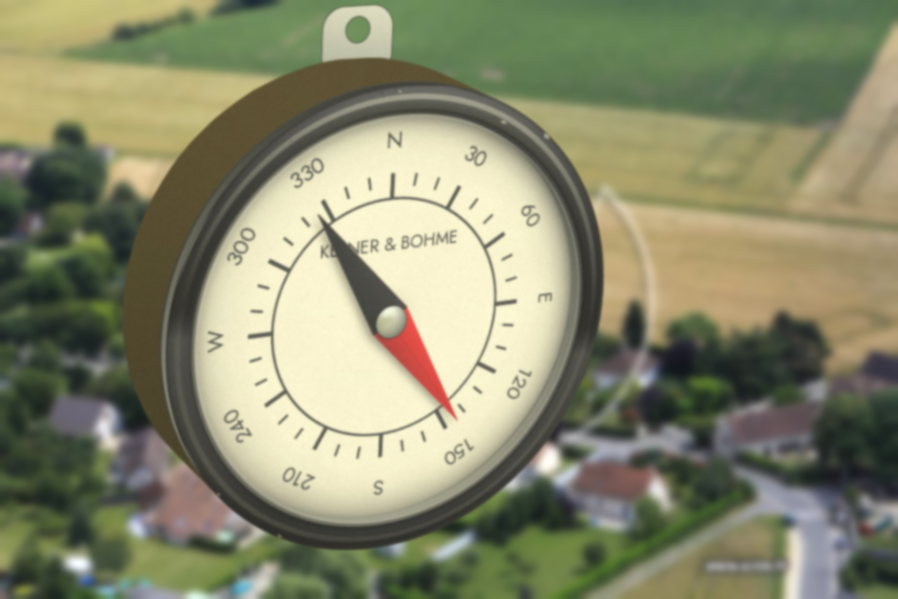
145; °
